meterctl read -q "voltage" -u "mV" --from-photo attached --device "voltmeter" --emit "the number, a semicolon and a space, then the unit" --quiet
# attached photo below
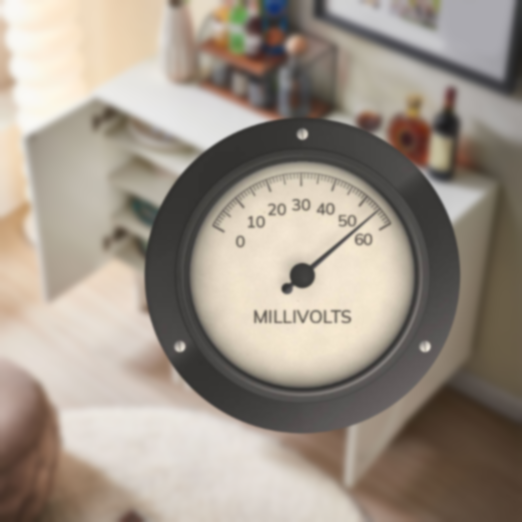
55; mV
